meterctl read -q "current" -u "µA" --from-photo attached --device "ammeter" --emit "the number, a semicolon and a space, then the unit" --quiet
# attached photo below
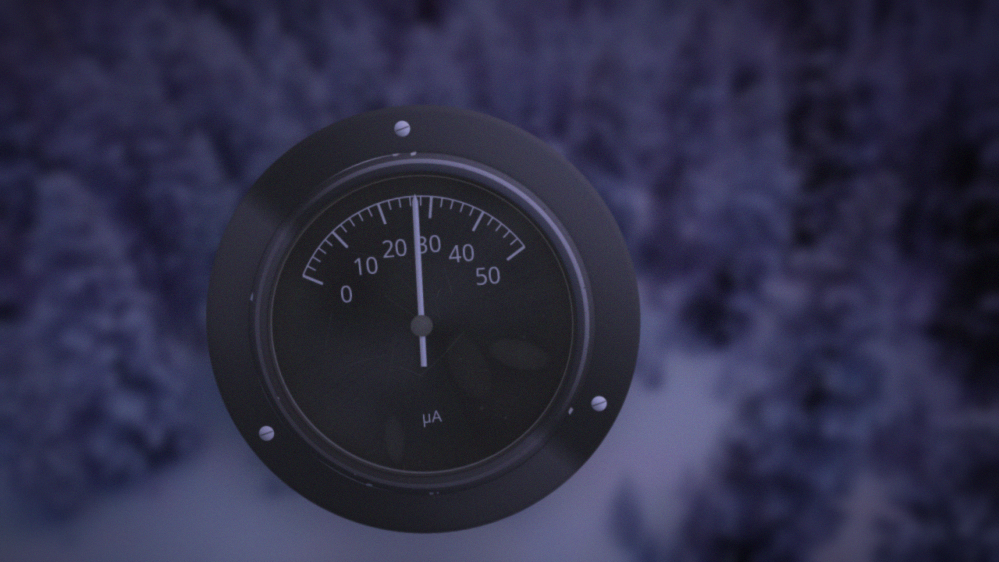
27; µA
